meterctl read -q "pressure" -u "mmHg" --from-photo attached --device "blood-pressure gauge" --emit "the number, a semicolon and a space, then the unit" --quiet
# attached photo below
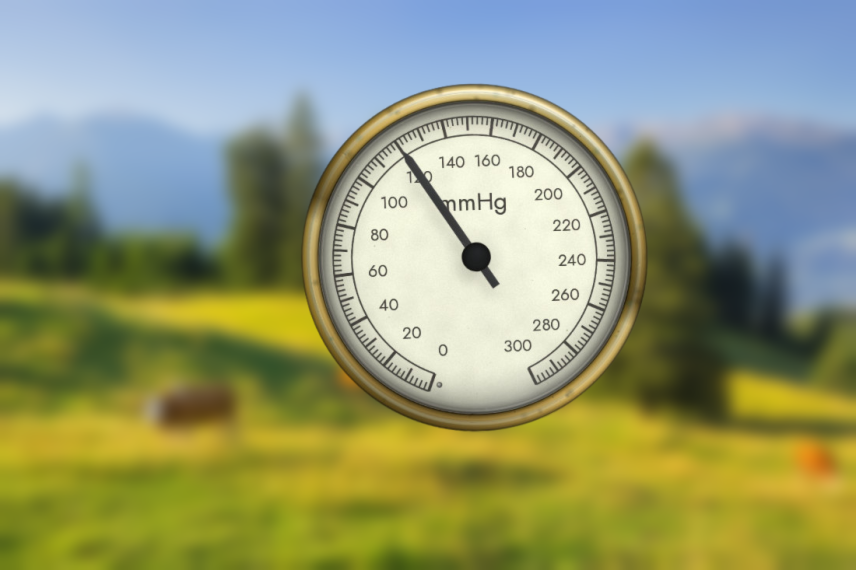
120; mmHg
